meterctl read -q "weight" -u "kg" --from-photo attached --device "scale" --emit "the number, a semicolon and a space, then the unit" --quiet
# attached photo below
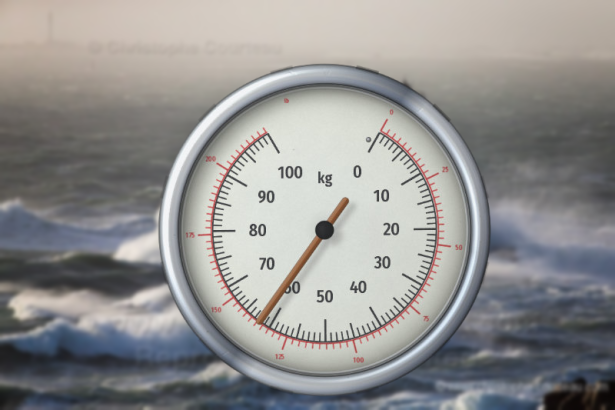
62; kg
